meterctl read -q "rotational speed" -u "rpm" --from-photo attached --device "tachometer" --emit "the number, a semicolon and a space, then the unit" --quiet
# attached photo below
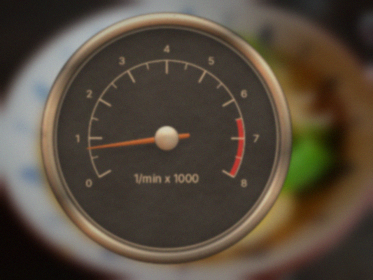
750; rpm
